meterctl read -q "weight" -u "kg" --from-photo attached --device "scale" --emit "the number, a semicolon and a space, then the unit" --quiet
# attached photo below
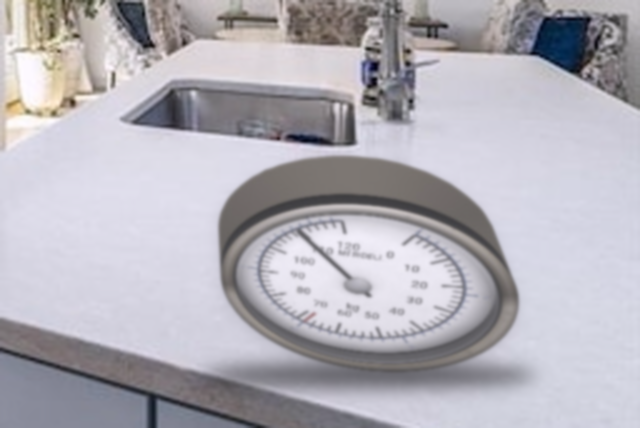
110; kg
